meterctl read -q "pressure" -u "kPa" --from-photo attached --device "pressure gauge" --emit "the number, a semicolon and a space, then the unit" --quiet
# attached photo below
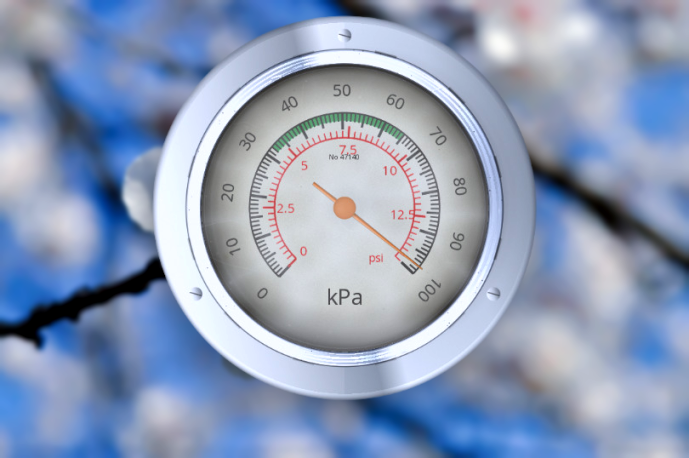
98; kPa
